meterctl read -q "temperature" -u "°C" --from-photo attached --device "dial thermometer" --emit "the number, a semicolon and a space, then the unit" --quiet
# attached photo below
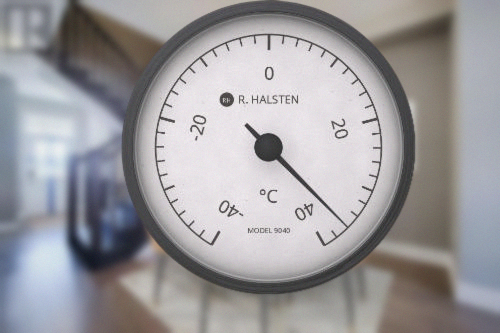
36; °C
